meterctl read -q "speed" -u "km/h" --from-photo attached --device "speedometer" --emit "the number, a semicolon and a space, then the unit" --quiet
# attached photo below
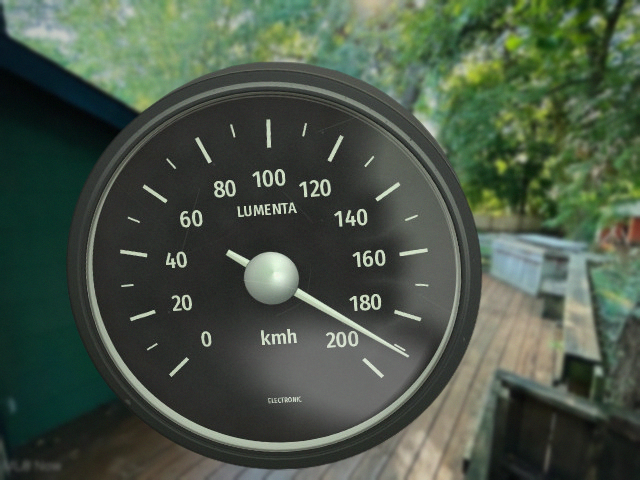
190; km/h
